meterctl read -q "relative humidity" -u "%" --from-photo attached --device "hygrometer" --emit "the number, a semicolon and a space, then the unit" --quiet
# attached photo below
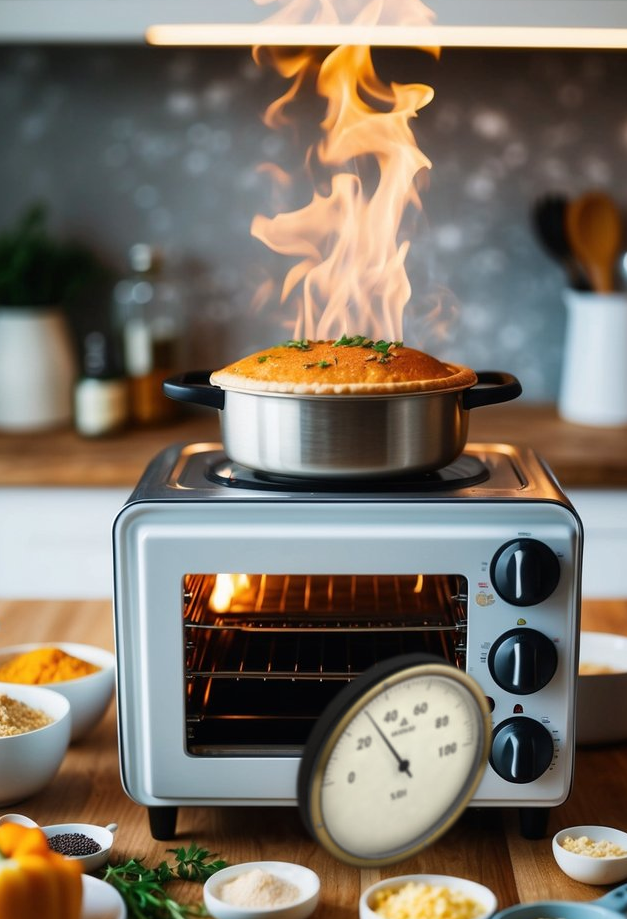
30; %
